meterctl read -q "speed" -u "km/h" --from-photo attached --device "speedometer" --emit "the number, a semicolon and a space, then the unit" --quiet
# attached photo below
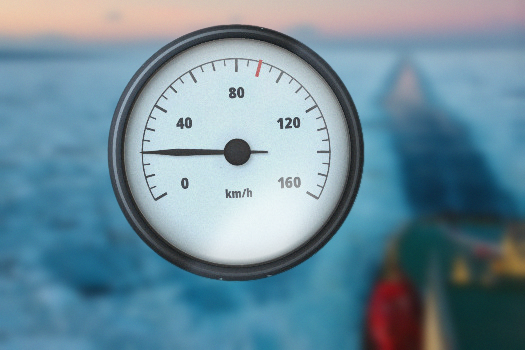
20; km/h
